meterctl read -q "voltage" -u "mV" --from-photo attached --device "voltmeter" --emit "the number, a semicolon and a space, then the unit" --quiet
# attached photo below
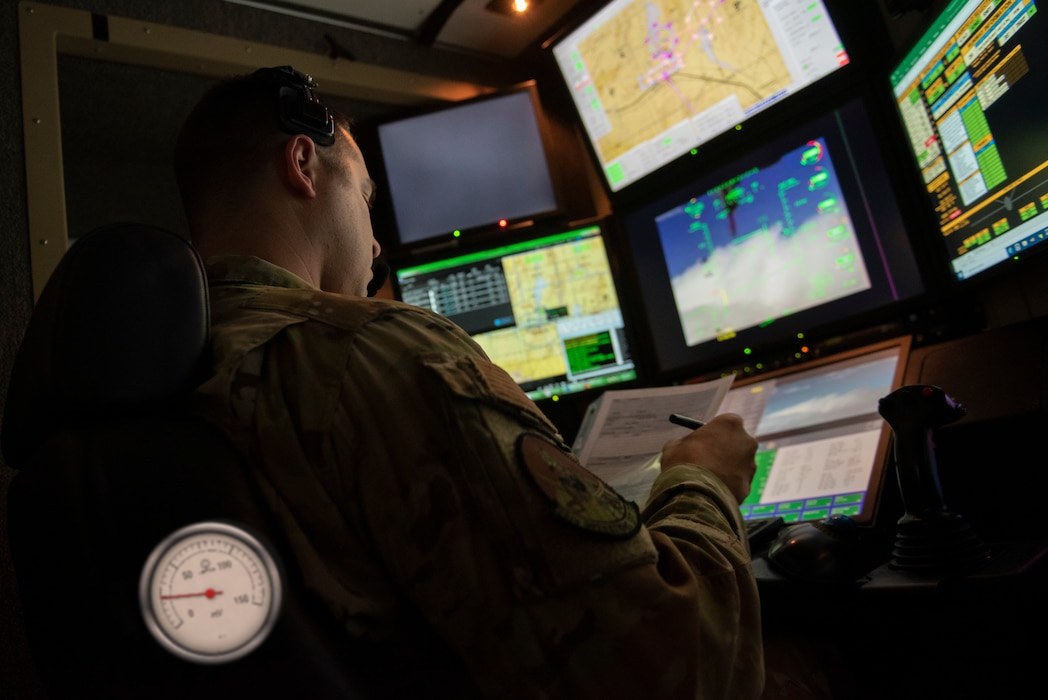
25; mV
